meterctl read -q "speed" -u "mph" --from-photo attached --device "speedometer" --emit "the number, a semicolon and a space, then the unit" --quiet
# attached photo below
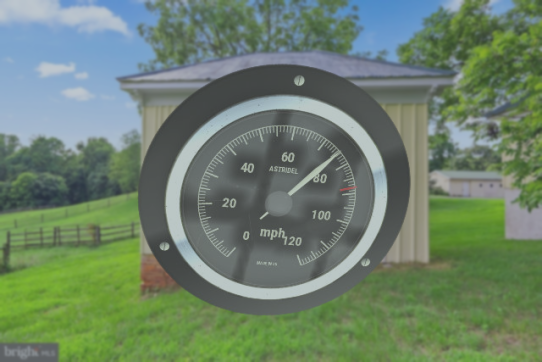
75; mph
